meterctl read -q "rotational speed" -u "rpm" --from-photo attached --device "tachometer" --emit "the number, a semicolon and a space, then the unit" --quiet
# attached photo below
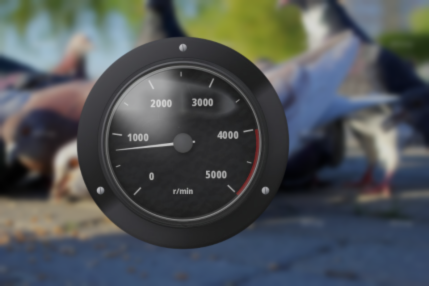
750; rpm
